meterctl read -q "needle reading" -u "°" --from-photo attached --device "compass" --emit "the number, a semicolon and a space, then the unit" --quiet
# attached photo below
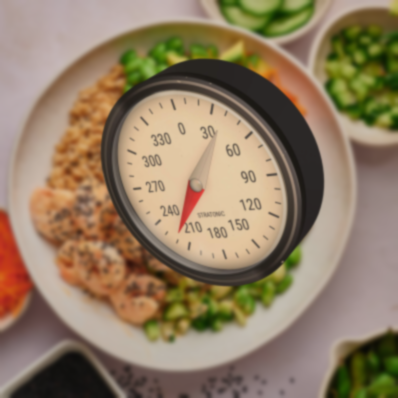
220; °
